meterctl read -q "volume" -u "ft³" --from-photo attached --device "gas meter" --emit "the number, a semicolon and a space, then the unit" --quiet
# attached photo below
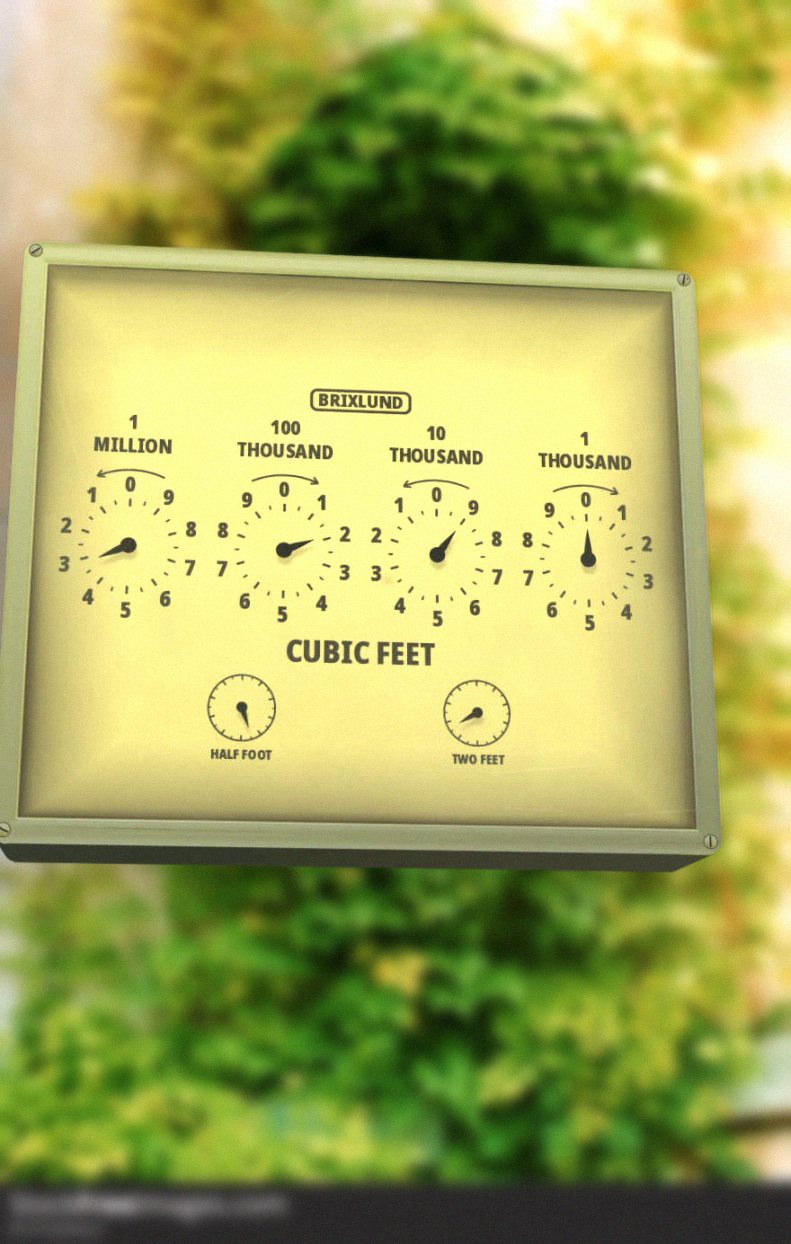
319000; ft³
